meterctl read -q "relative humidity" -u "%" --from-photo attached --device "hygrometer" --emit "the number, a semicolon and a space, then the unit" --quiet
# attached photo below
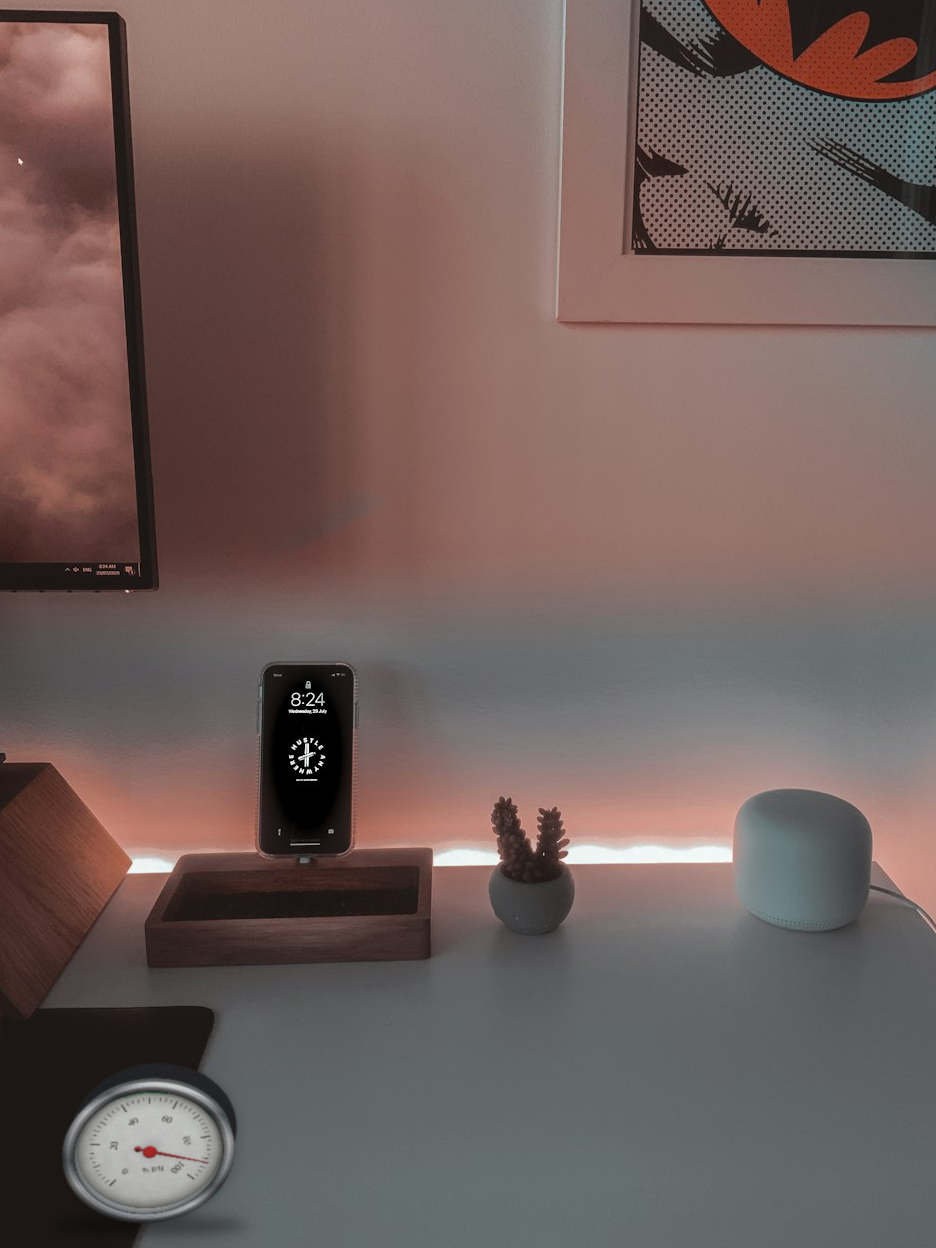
90; %
